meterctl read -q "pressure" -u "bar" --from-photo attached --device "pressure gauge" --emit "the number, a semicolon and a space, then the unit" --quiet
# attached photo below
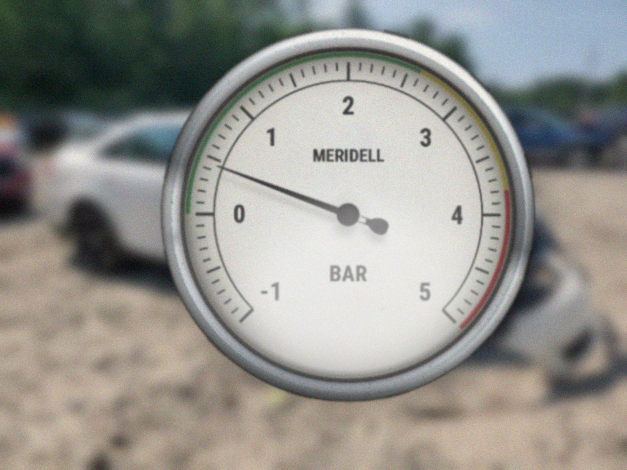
0.45; bar
